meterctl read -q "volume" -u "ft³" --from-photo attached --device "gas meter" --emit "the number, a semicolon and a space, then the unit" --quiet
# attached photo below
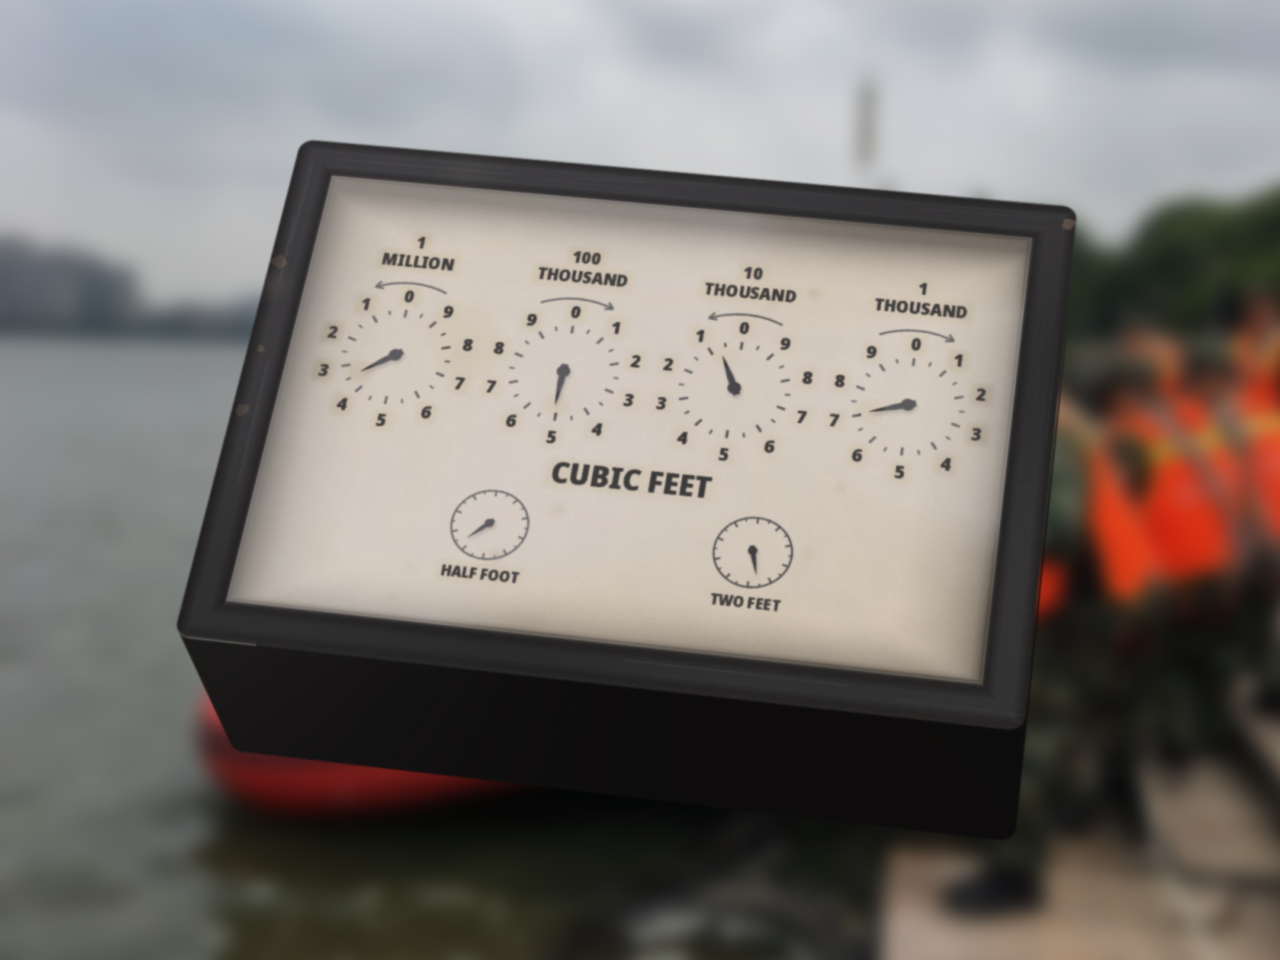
350700; ft³
